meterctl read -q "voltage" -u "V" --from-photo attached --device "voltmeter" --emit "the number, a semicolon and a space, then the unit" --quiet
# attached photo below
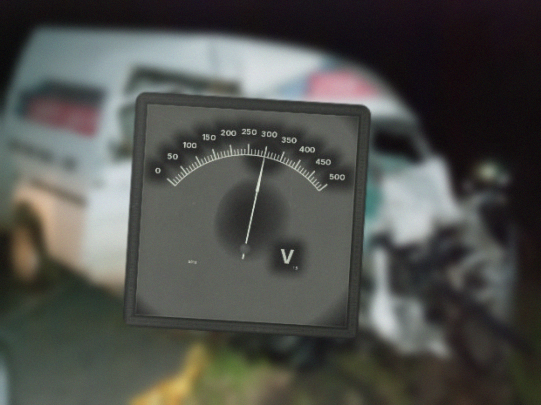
300; V
